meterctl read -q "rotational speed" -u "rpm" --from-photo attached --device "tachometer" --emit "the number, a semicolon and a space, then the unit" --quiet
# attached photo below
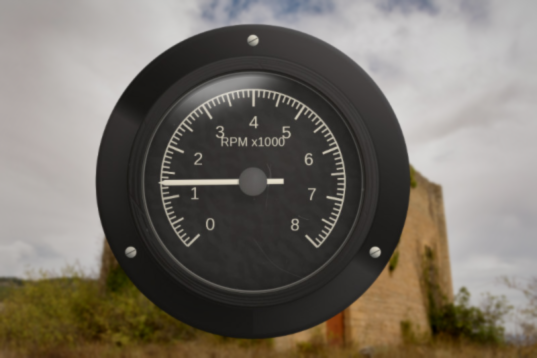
1300; rpm
